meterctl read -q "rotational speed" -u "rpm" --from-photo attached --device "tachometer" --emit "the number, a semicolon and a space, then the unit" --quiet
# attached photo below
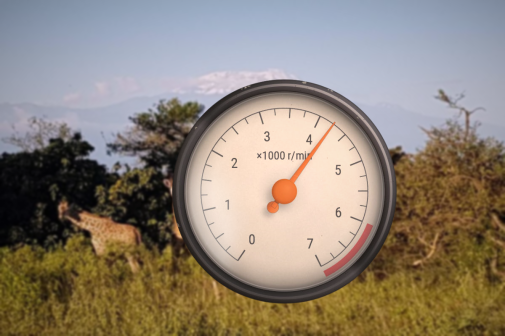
4250; rpm
